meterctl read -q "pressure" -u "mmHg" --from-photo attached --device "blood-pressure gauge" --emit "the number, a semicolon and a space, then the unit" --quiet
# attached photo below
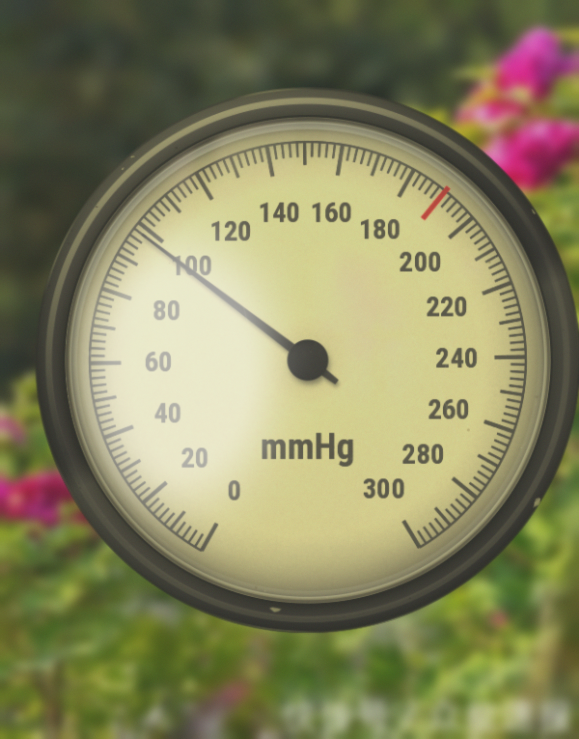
98; mmHg
